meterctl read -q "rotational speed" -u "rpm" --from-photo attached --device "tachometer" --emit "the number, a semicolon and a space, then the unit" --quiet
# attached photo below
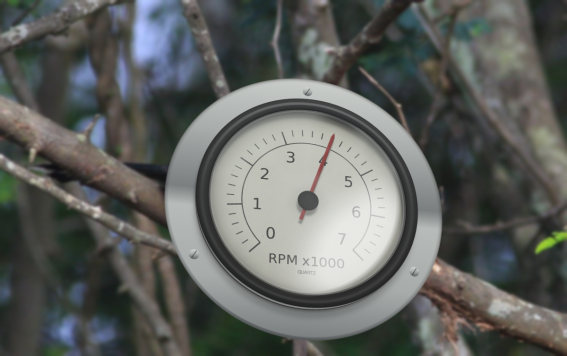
4000; rpm
